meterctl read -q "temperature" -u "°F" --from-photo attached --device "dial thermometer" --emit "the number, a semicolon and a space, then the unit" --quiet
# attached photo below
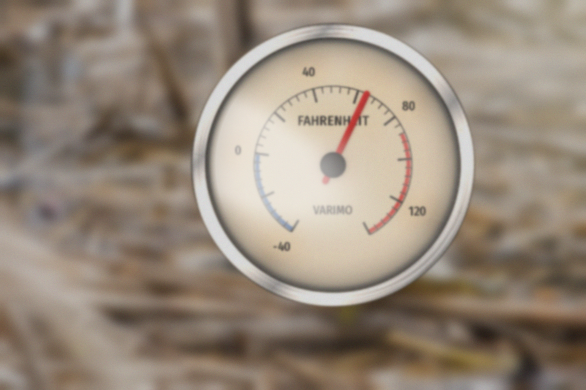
64; °F
